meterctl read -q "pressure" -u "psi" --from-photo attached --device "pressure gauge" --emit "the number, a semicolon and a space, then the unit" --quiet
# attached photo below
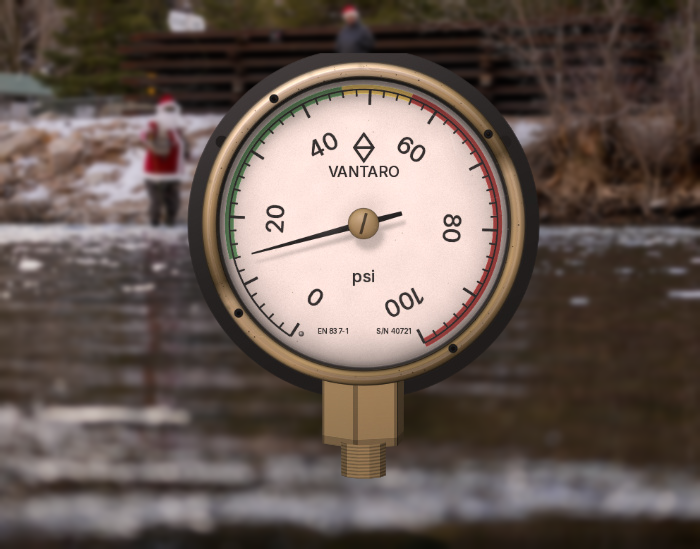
14; psi
